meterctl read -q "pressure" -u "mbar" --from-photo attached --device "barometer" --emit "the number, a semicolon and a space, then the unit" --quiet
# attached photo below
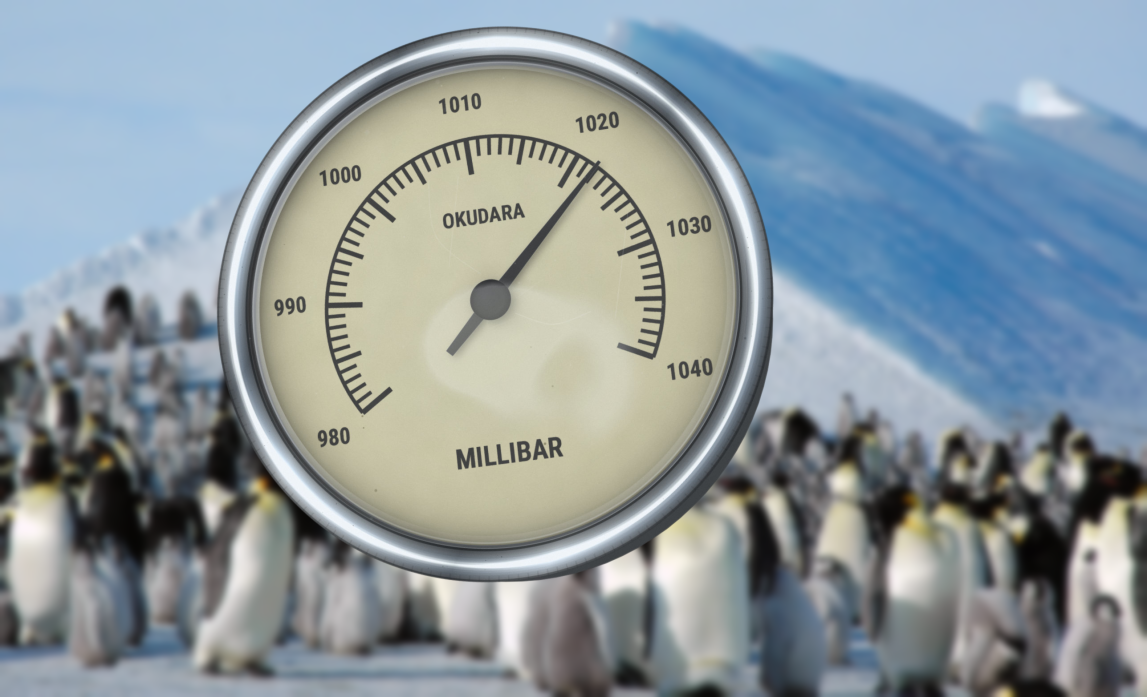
1022; mbar
